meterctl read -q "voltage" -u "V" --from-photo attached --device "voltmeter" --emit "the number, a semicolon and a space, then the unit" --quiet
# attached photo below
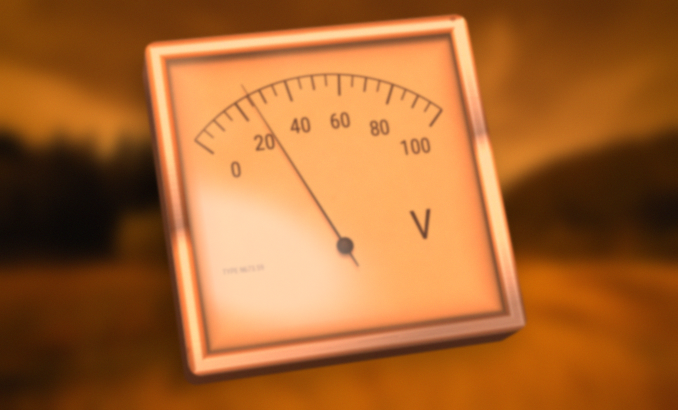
25; V
